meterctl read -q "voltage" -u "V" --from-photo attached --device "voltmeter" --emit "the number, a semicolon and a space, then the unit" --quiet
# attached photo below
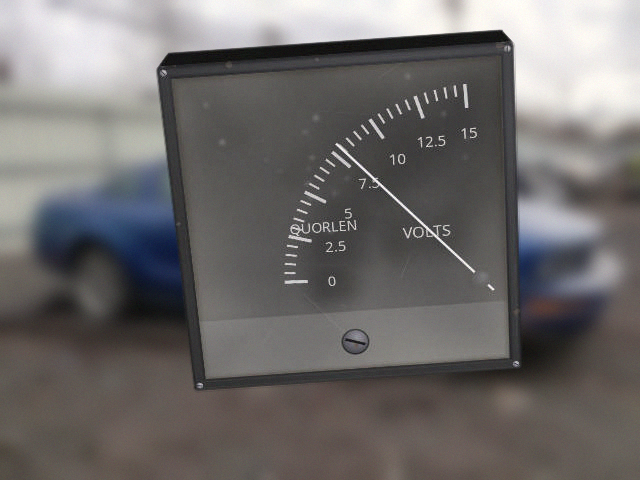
8; V
